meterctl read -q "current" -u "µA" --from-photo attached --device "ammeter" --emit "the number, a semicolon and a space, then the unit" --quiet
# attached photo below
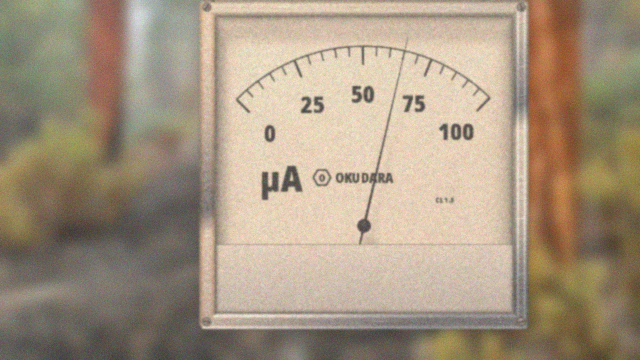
65; µA
